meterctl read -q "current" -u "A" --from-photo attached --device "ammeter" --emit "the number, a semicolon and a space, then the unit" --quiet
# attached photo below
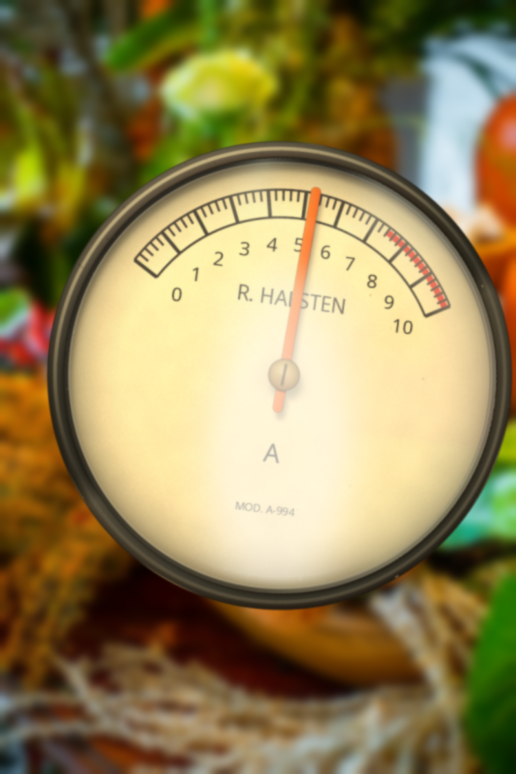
5.2; A
